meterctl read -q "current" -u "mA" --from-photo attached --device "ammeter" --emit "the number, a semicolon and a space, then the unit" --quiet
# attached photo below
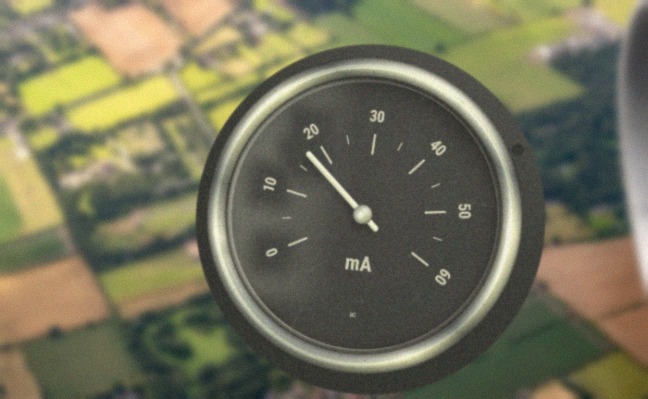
17.5; mA
